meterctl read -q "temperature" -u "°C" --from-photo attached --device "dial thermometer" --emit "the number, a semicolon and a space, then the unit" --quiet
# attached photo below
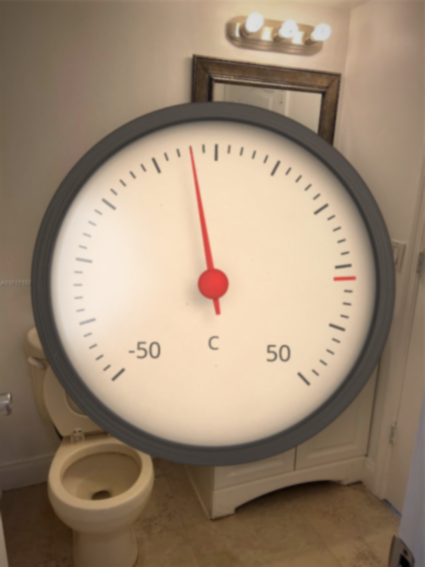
-4; °C
